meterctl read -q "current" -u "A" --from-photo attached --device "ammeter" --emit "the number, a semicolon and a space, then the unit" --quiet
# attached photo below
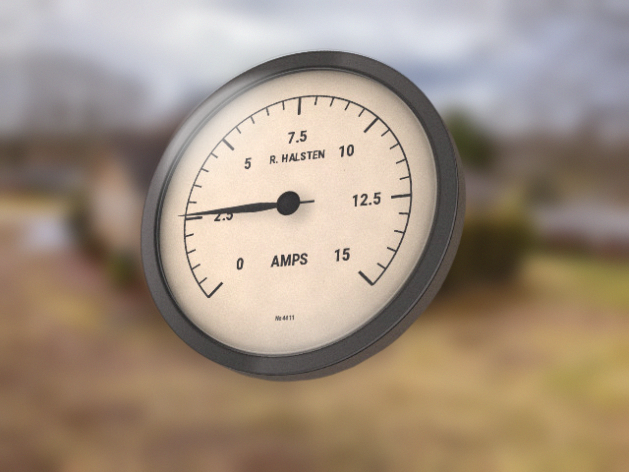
2.5; A
